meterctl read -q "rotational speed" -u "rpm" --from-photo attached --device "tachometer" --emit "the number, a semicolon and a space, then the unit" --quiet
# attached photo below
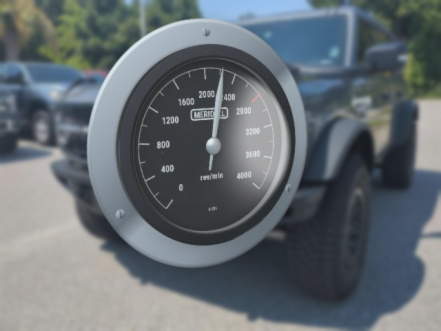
2200; rpm
